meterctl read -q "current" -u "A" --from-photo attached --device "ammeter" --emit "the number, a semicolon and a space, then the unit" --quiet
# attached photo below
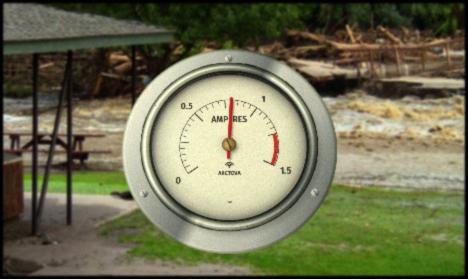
0.8; A
